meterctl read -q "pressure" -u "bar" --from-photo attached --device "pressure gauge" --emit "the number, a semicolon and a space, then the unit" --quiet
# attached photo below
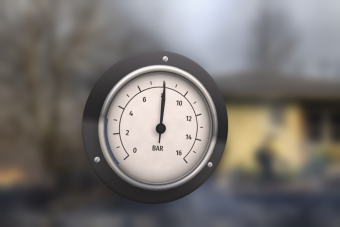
8; bar
